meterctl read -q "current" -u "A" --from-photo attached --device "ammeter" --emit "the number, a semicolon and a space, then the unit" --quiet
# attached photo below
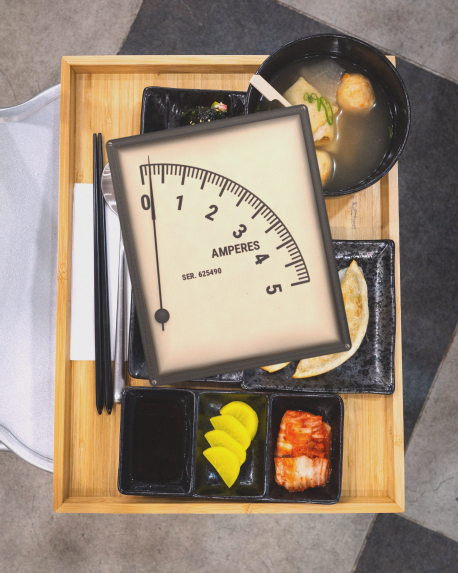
0.2; A
